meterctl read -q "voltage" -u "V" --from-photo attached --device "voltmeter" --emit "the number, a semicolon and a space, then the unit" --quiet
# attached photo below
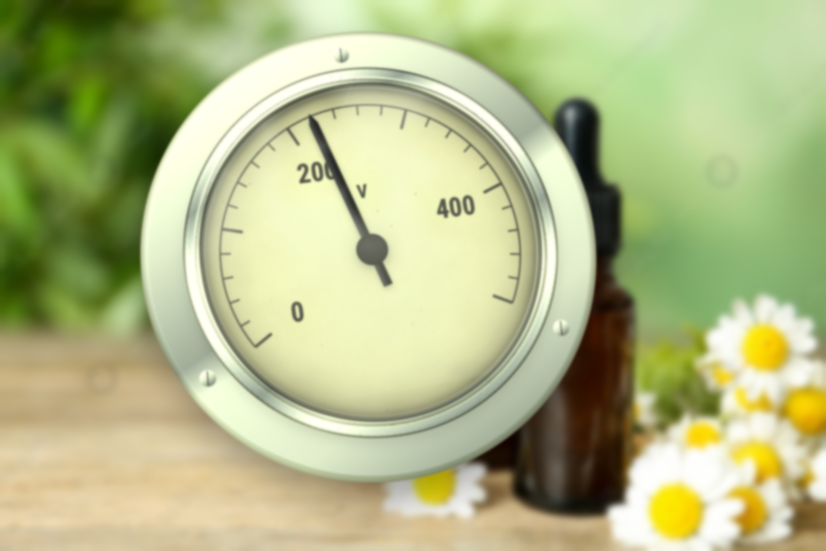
220; V
